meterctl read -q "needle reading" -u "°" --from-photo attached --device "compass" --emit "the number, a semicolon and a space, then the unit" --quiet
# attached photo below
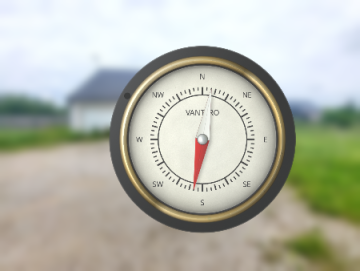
190; °
